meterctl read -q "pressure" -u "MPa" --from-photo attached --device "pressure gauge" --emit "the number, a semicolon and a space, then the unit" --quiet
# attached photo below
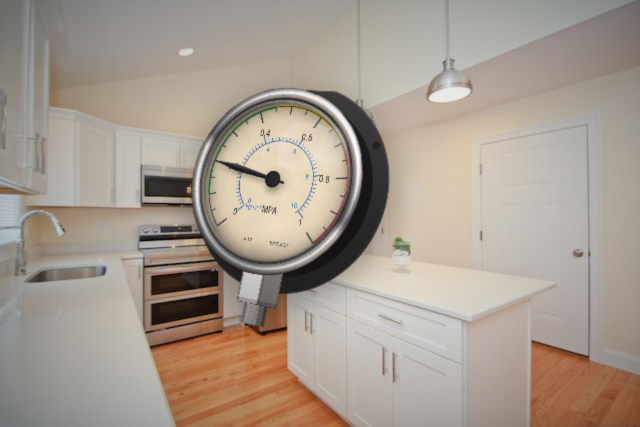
0.2; MPa
